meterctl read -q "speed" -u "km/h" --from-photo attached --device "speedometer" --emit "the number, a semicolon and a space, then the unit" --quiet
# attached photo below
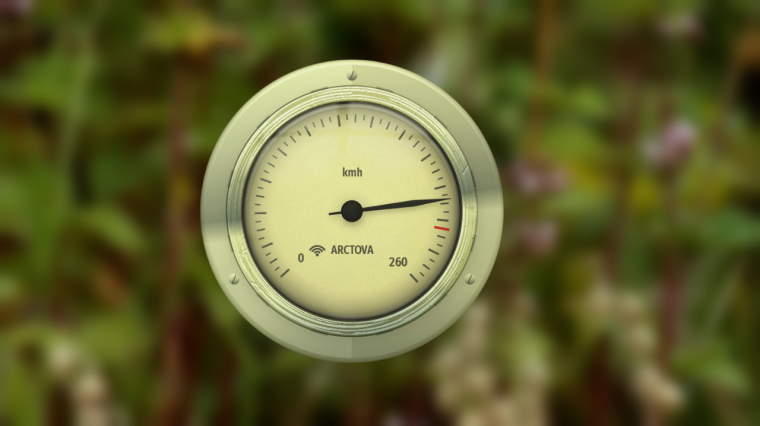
207.5; km/h
